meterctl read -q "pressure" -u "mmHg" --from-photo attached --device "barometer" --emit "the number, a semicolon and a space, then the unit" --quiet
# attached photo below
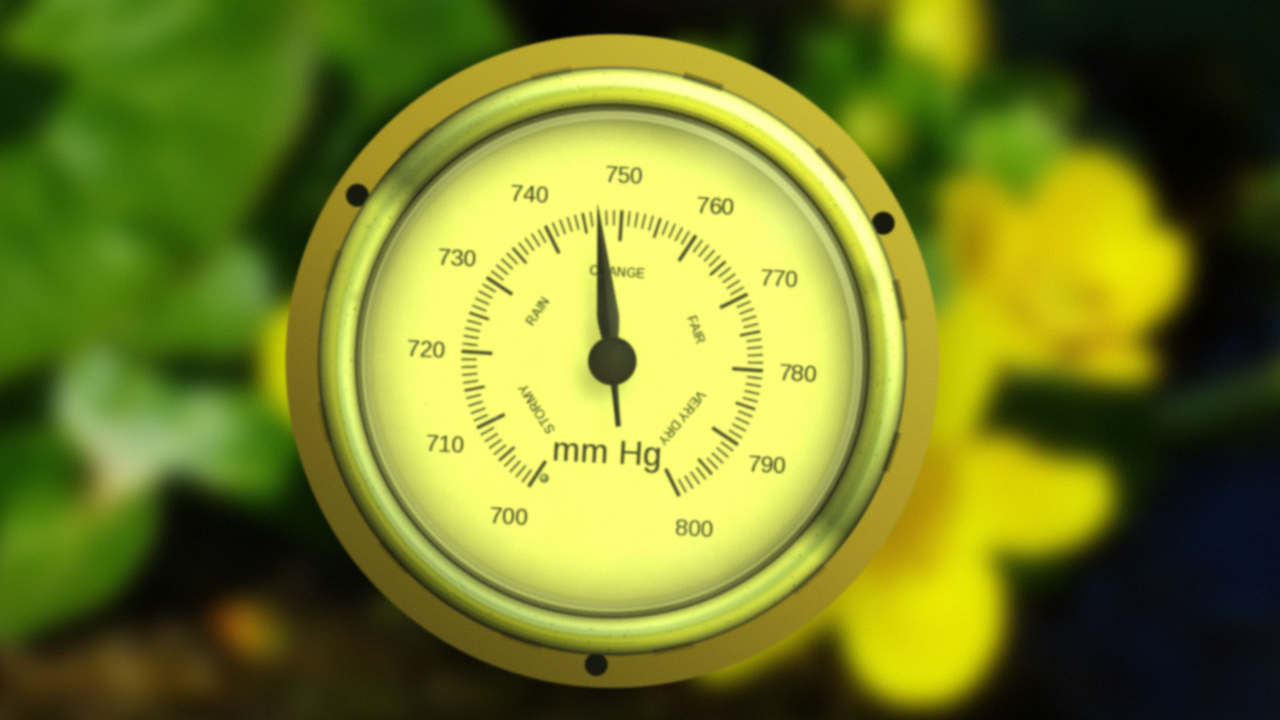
747; mmHg
